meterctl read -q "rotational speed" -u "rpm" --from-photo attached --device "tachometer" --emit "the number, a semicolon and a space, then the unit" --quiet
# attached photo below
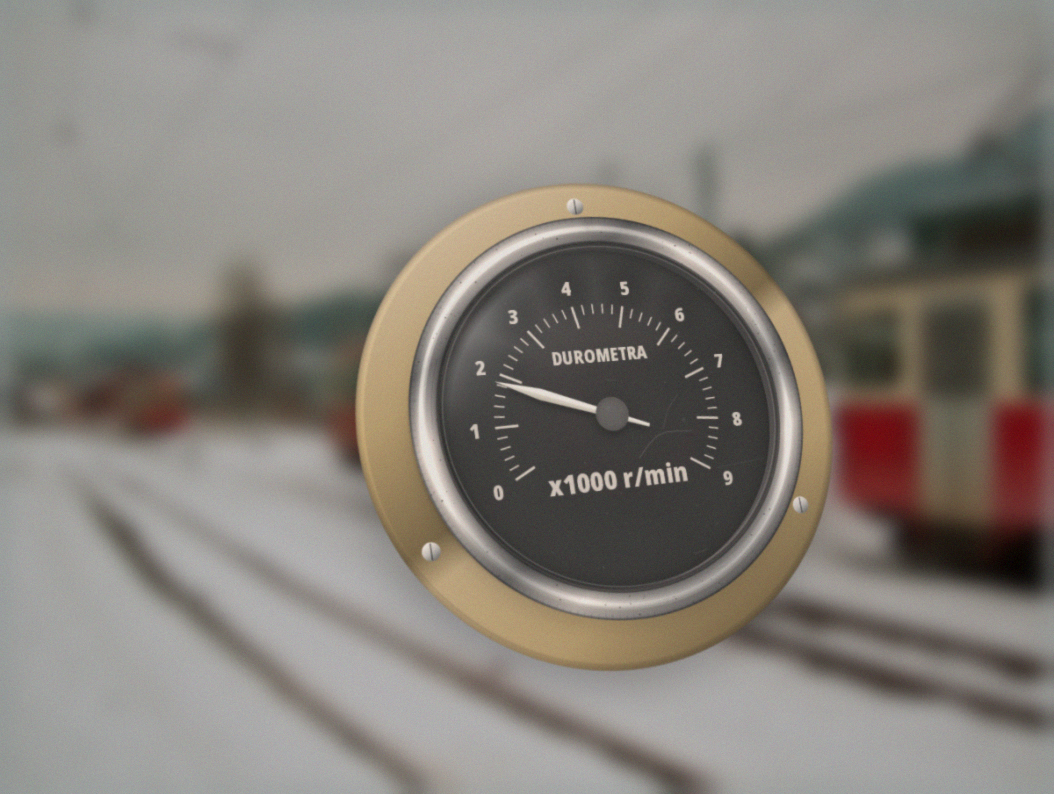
1800; rpm
